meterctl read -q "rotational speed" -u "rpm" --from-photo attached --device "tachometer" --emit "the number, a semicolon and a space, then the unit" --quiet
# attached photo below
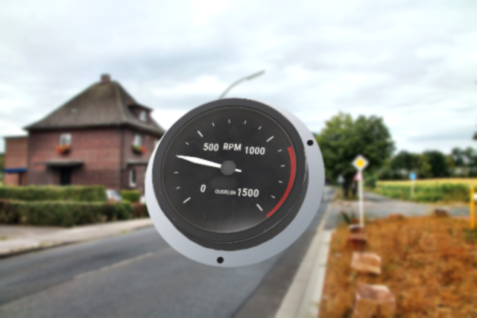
300; rpm
